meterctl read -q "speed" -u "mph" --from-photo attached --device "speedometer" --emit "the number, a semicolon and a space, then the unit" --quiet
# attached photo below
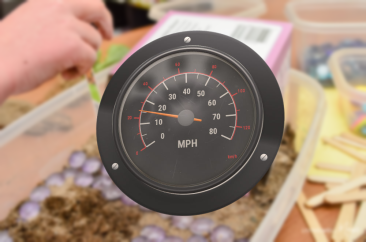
15; mph
